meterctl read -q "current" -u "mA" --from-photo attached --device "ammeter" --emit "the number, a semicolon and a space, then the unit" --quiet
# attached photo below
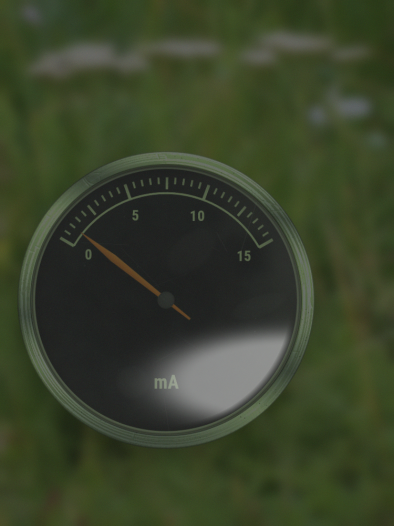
1; mA
